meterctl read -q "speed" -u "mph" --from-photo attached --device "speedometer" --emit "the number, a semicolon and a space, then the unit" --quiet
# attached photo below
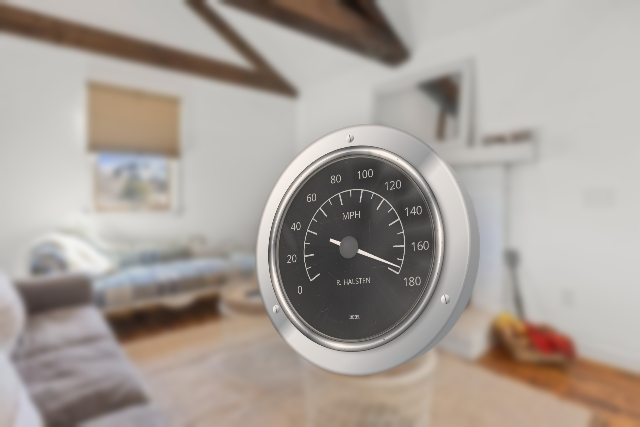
175; mph
